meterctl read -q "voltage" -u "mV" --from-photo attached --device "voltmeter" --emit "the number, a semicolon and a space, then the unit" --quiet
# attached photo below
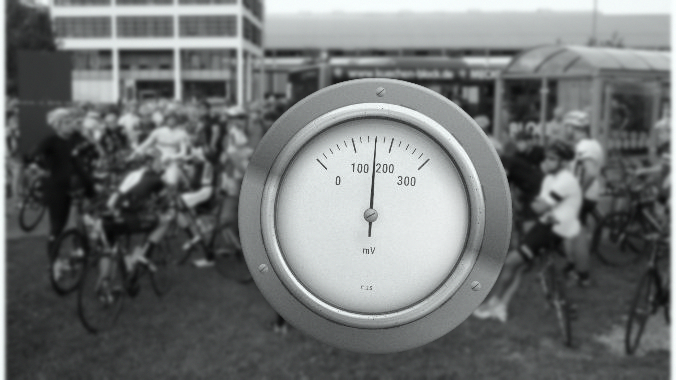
160; mV
